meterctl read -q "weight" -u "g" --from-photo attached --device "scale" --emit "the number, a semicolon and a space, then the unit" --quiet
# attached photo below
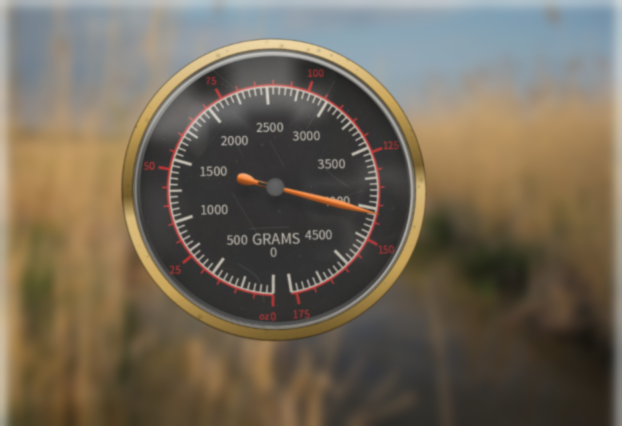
4050; g
